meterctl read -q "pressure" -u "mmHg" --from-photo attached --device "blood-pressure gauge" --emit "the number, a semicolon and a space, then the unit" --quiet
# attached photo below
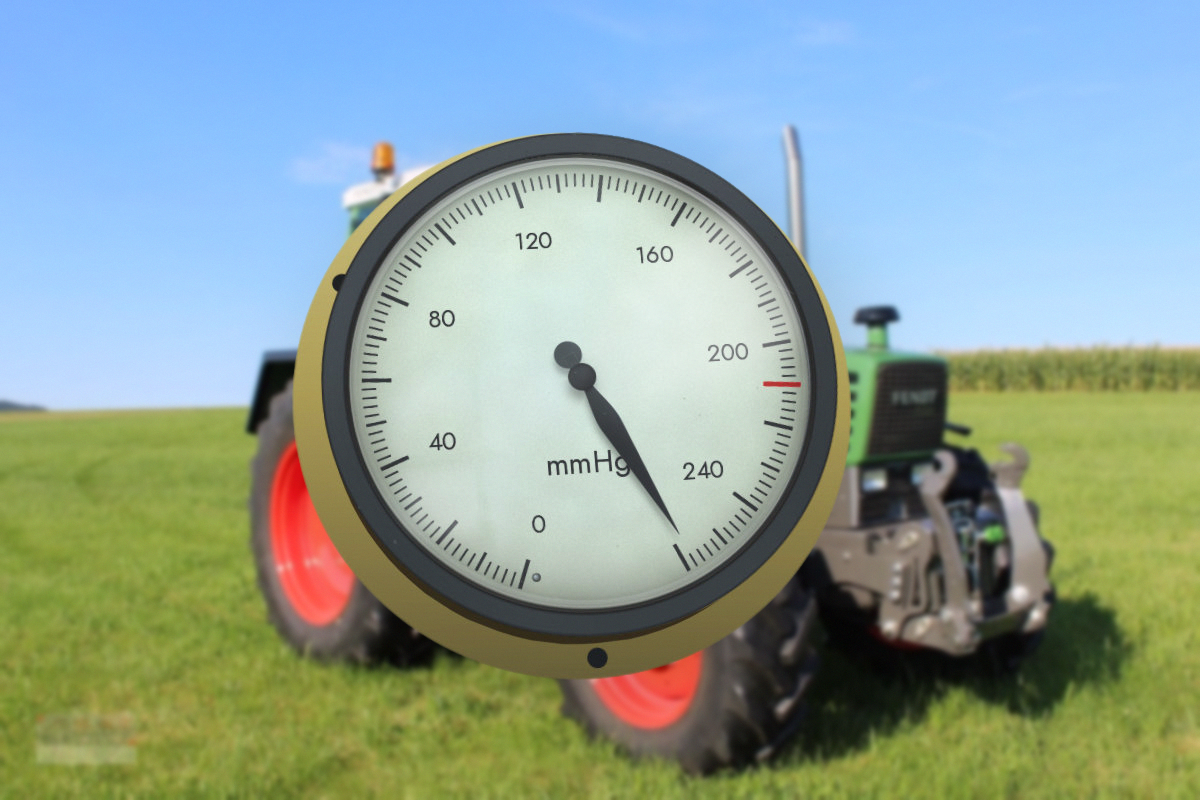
258; mmHg
